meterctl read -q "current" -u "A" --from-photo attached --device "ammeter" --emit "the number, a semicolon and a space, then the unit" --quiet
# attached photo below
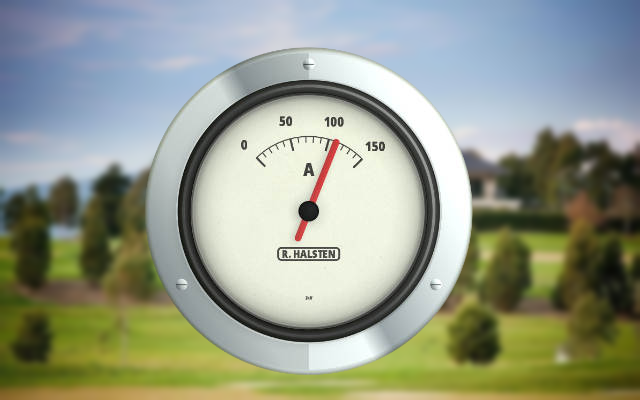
110; A
